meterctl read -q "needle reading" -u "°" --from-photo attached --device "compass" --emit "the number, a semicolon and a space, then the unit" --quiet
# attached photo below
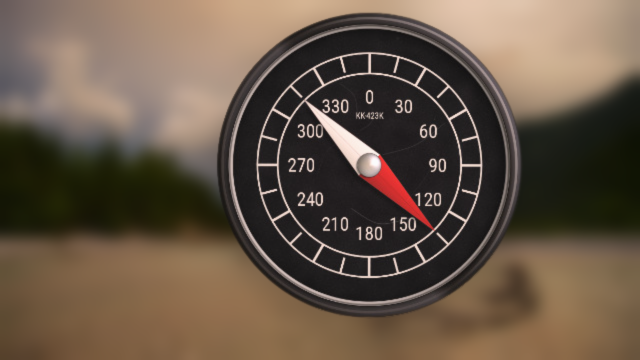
135; °
